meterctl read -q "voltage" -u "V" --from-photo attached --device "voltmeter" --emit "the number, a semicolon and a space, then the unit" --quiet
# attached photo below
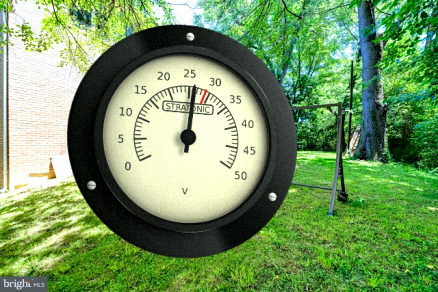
26; V
